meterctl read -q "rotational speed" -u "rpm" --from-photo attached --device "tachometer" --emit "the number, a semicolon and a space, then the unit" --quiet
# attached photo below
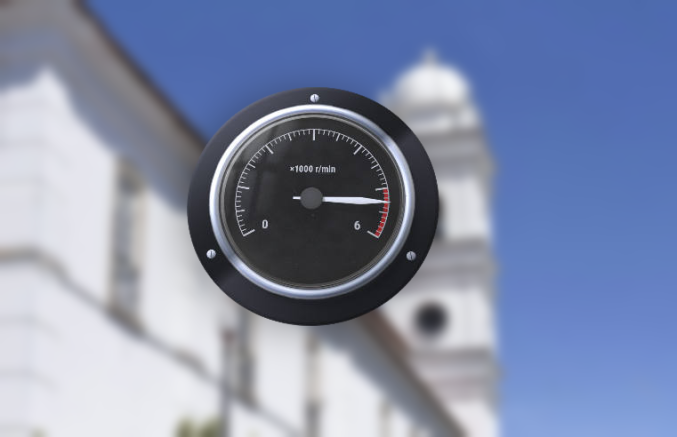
5300; rpm
